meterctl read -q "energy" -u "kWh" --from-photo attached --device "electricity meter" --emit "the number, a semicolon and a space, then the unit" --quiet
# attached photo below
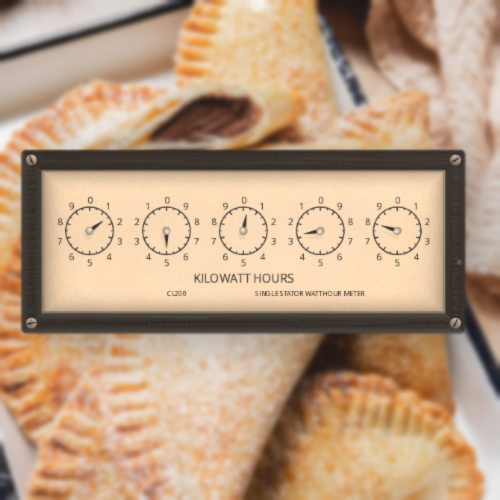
15028; kWh
